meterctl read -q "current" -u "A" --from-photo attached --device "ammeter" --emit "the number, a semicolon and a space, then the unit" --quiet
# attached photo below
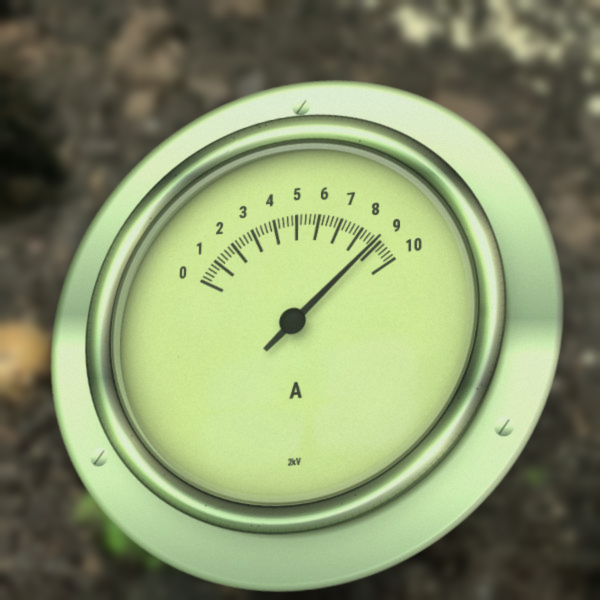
9; A
